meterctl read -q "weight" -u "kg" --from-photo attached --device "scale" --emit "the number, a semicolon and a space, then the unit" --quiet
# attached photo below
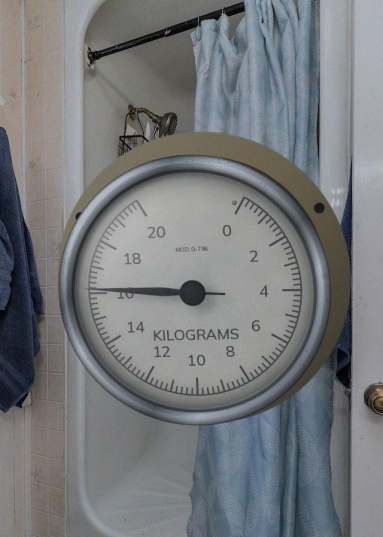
16.2; kg
